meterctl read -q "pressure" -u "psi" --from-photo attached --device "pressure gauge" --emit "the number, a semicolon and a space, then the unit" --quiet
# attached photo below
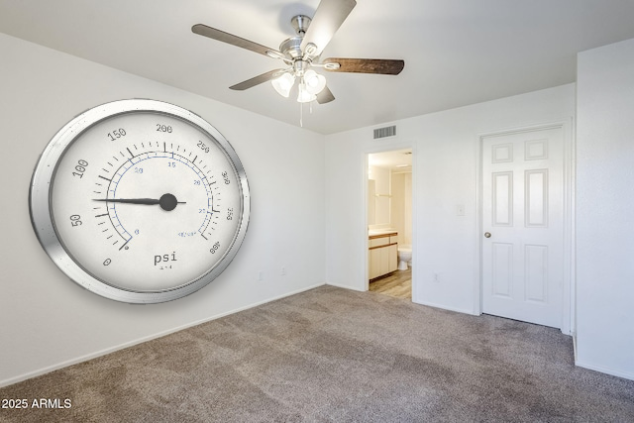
70; psi
